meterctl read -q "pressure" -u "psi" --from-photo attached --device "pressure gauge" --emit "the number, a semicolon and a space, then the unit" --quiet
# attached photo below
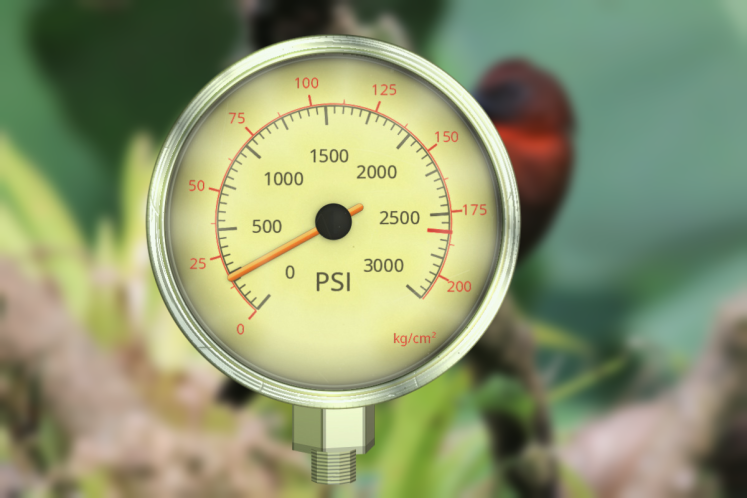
225; psi
